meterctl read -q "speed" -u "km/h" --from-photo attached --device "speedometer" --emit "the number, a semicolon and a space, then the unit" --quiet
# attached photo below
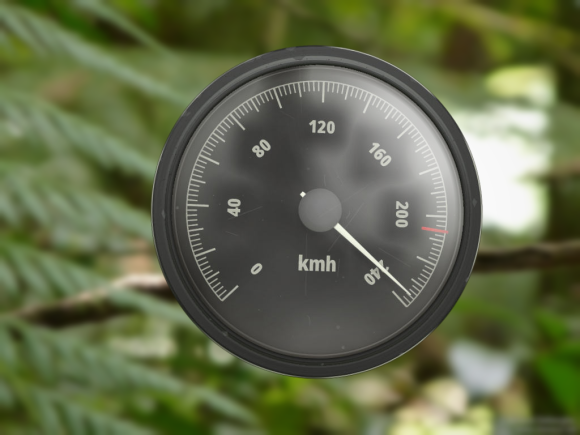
236; km/h
